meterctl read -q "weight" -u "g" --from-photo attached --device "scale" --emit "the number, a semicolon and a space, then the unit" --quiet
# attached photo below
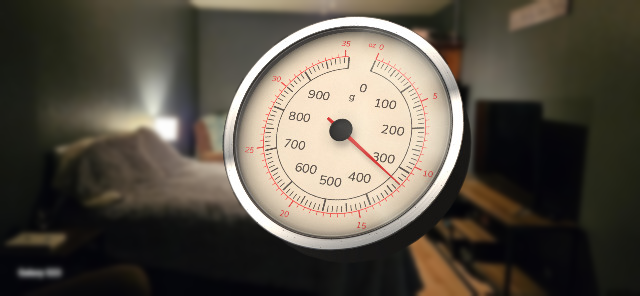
330; g
